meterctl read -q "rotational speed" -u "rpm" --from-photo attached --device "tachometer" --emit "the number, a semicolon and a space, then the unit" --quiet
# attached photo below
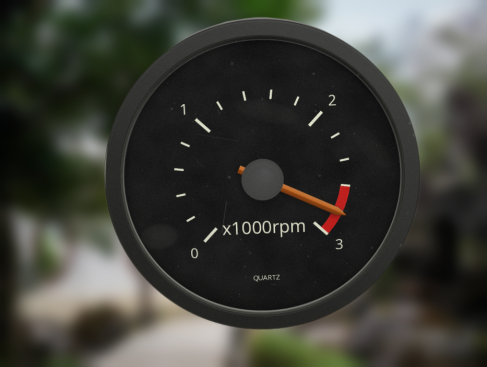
2800; rpm
